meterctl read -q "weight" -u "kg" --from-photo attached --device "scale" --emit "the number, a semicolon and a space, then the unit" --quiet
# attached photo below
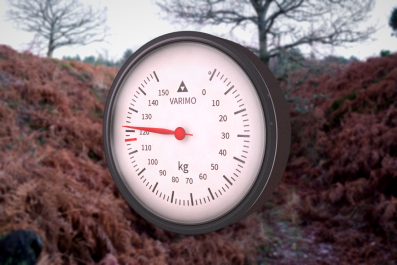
122; kg
